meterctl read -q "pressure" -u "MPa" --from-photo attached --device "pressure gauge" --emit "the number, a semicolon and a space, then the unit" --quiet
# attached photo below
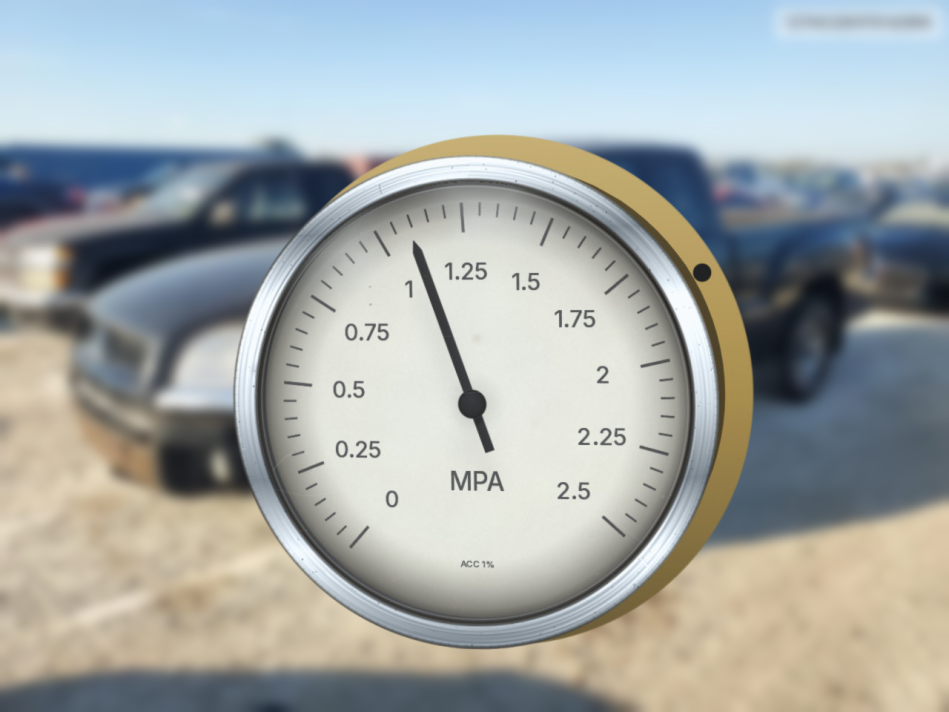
1.1; MPa
